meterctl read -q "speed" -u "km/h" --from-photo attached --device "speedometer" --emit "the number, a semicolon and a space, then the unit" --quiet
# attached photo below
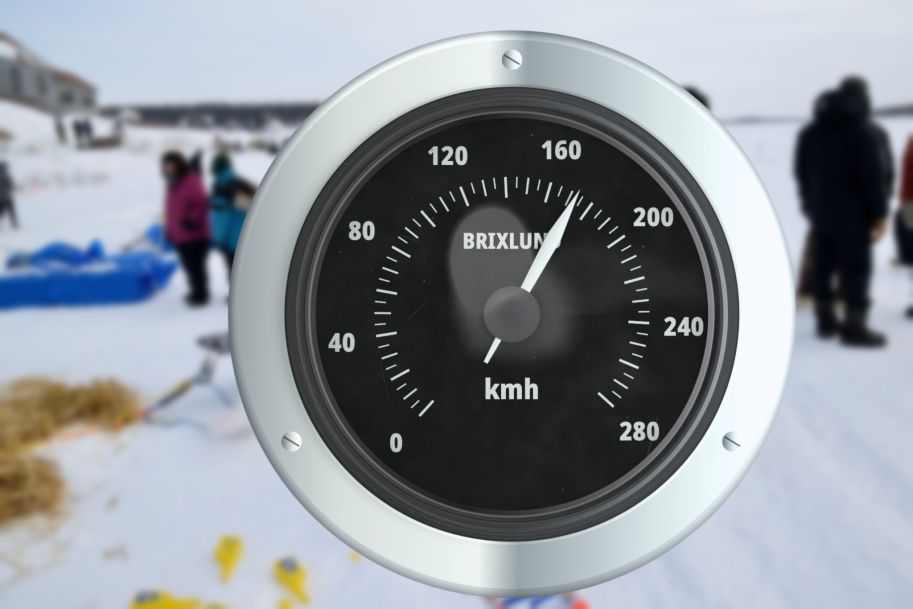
172.5; km/h
